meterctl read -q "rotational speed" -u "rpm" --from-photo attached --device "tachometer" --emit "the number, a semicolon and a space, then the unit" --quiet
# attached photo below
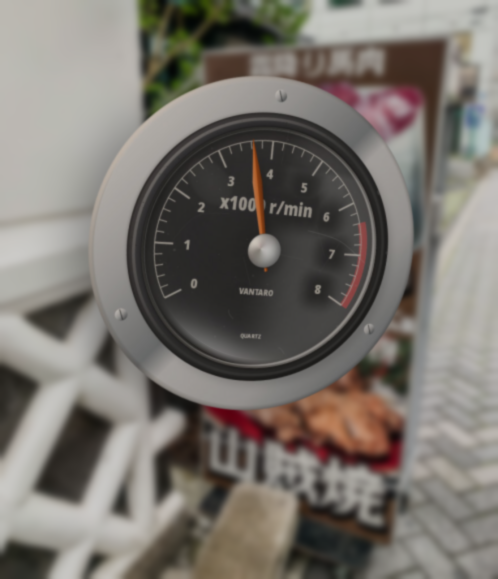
3600; rpm
